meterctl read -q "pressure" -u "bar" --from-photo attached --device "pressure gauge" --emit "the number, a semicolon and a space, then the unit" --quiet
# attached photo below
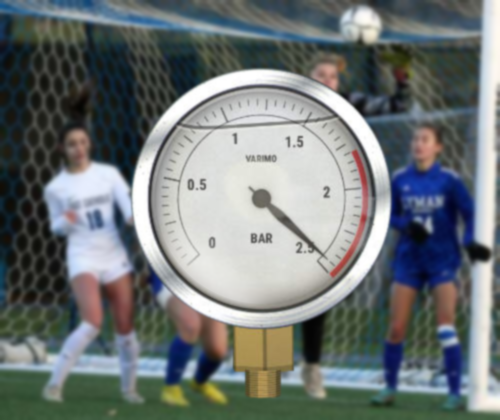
2.45; bar
